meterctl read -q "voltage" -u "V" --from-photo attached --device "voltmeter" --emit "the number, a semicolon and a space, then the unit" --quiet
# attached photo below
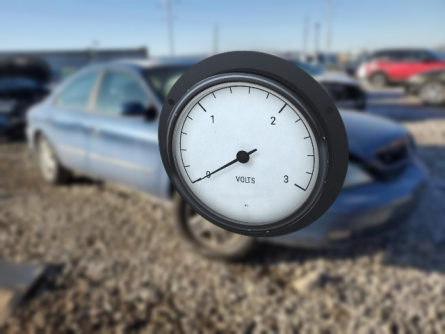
0; V
